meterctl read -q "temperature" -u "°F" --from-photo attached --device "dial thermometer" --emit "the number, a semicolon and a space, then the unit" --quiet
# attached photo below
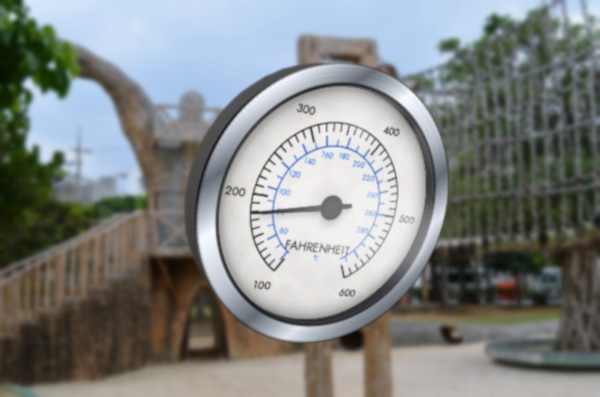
180; °F
